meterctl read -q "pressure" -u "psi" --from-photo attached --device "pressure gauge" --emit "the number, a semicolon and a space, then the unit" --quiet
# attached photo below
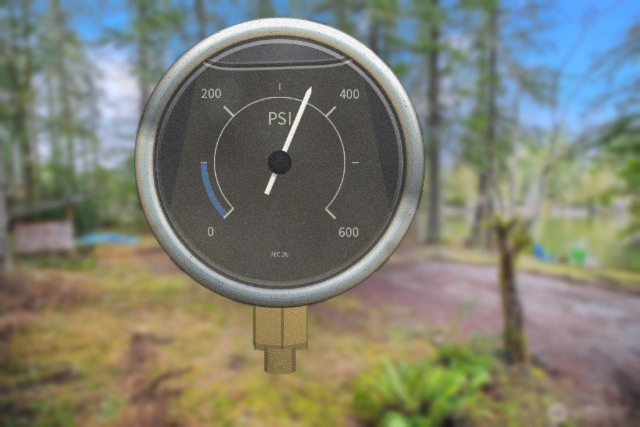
350; psi
